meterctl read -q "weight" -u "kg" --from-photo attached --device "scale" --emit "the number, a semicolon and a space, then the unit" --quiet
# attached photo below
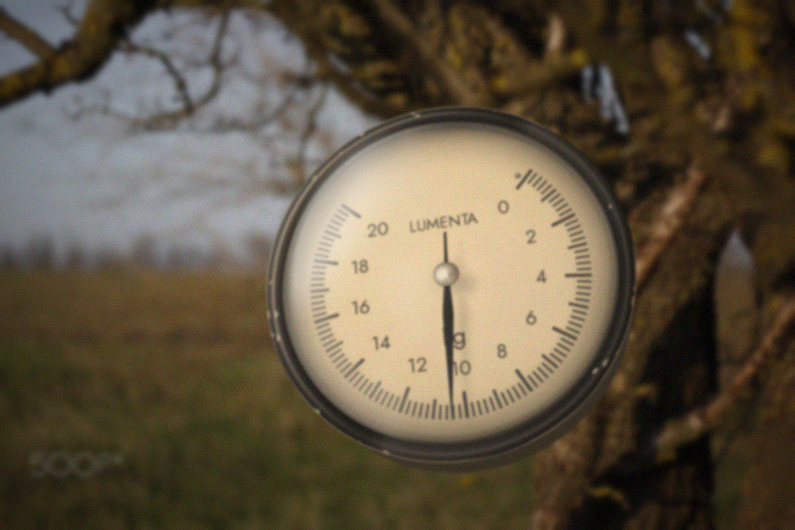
10.4; kg
